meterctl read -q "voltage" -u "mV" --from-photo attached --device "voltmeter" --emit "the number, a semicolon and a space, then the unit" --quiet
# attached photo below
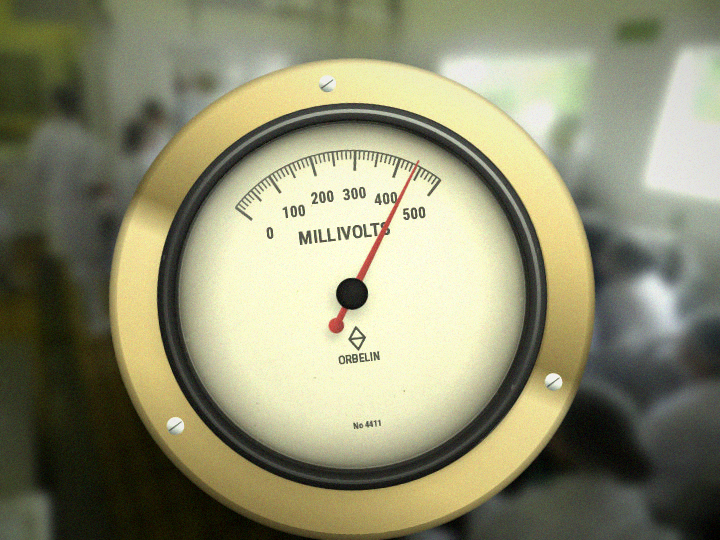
440; mV
